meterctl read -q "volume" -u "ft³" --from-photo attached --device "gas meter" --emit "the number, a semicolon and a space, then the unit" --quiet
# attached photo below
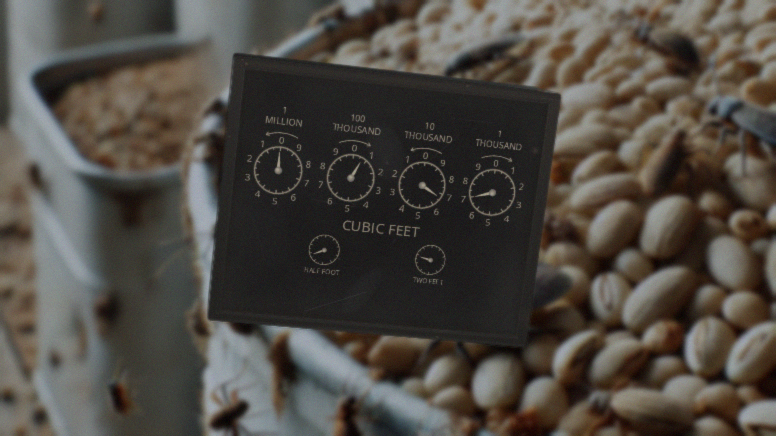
6700; ft³
